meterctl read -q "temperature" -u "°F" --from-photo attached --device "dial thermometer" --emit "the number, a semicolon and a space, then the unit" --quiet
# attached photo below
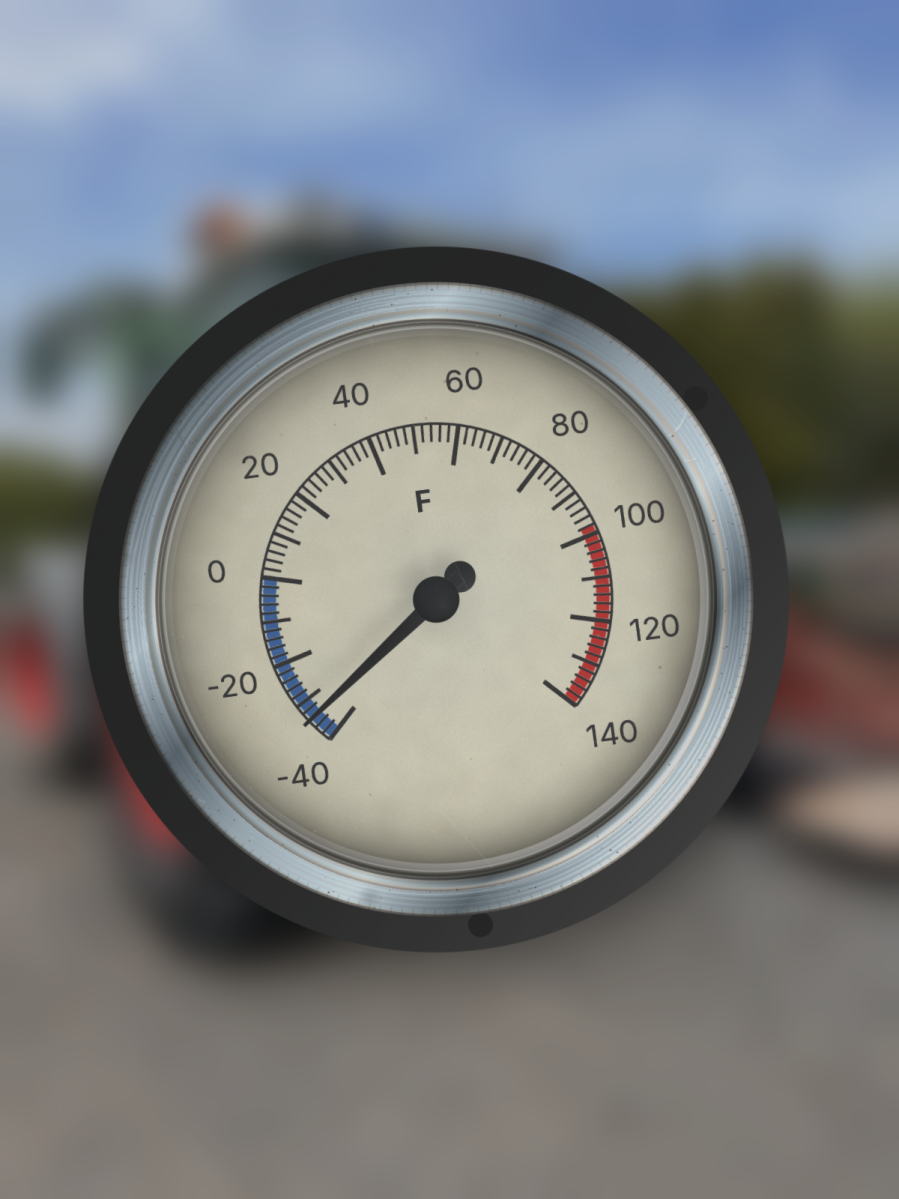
-34; °F
